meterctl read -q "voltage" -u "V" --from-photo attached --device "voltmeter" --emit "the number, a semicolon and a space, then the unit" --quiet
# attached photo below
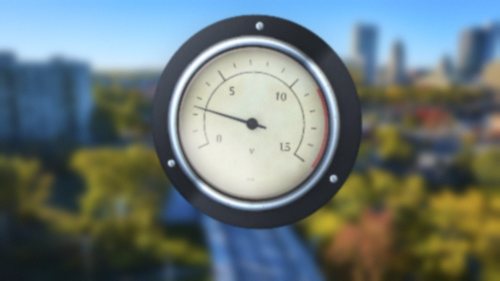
2.5; V
